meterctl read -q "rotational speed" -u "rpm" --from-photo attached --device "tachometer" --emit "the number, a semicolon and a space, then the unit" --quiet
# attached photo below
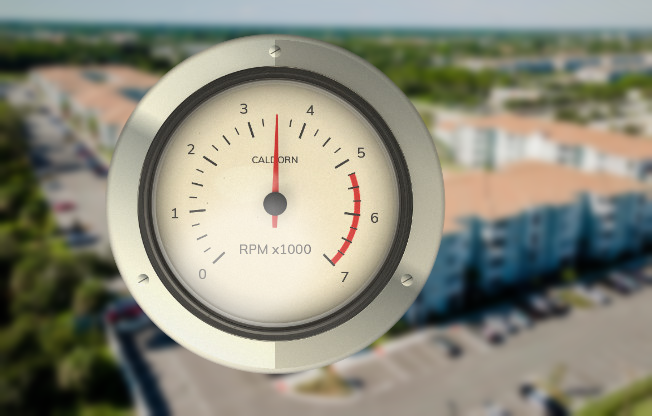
3500; rpm
